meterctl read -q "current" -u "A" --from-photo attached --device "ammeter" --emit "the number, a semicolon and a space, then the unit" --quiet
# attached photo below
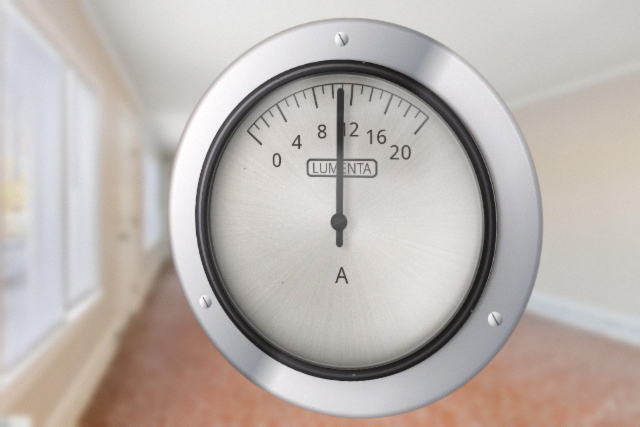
11; A
